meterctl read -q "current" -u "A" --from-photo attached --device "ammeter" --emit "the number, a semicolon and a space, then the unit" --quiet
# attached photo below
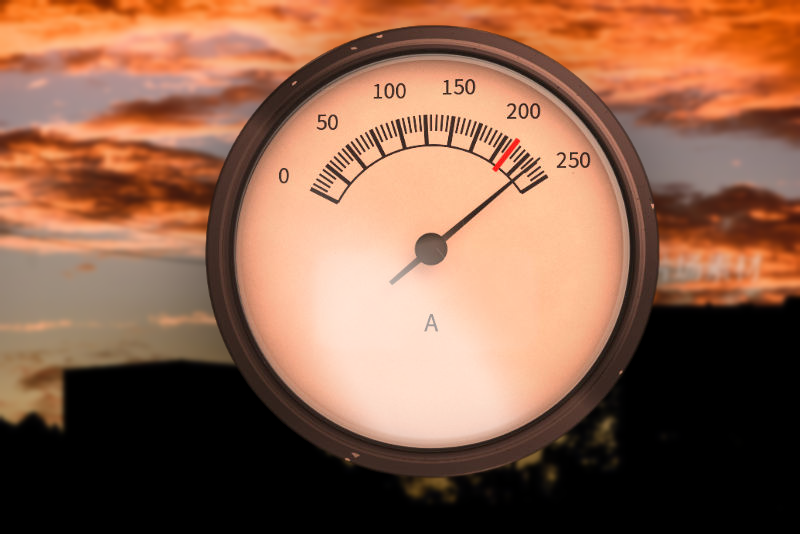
235; A
